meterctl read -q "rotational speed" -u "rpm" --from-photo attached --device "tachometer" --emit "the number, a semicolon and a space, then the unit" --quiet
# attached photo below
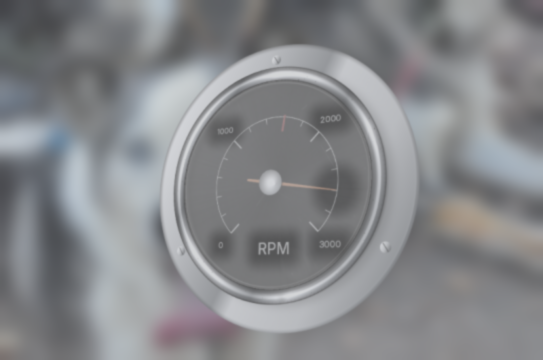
2600; rpm
